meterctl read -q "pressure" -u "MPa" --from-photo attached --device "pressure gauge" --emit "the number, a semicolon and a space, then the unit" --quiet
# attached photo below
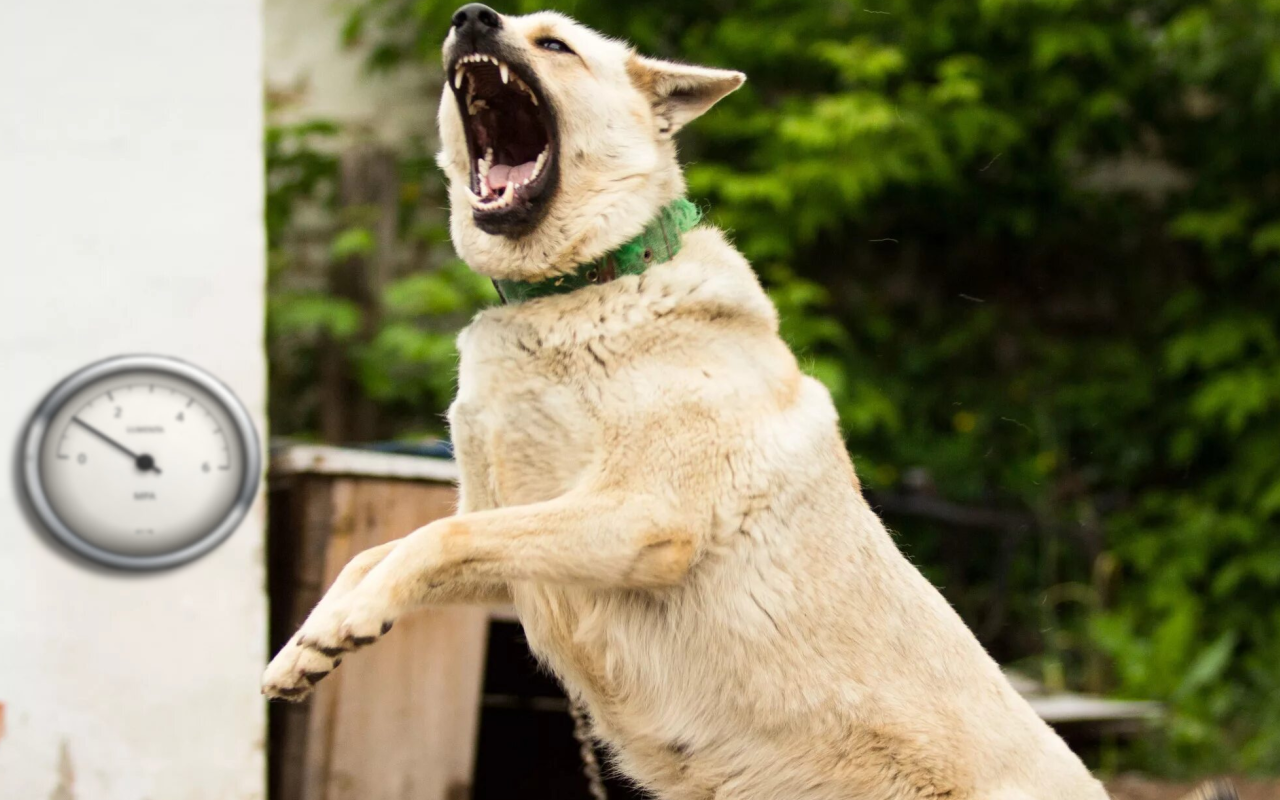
1; MPa
